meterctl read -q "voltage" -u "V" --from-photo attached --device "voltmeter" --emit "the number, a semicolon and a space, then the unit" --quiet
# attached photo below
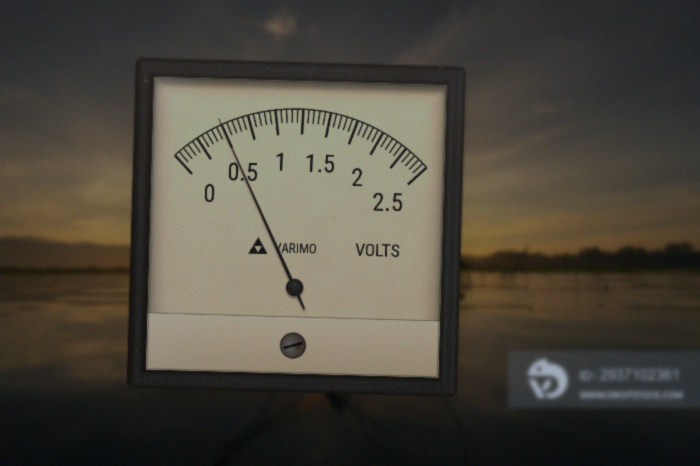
0.5; V
